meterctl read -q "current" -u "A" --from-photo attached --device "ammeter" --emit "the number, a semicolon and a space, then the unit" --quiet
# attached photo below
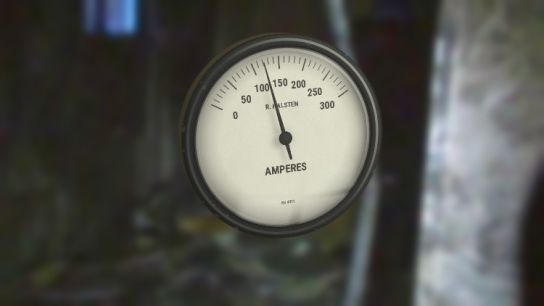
120; A
